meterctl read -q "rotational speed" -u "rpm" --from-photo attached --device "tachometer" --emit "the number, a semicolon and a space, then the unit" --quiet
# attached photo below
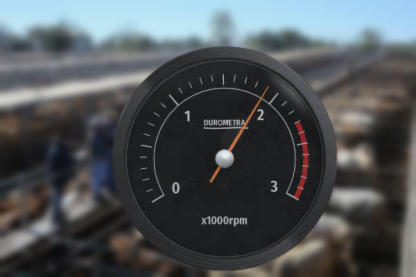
1900; rpm
